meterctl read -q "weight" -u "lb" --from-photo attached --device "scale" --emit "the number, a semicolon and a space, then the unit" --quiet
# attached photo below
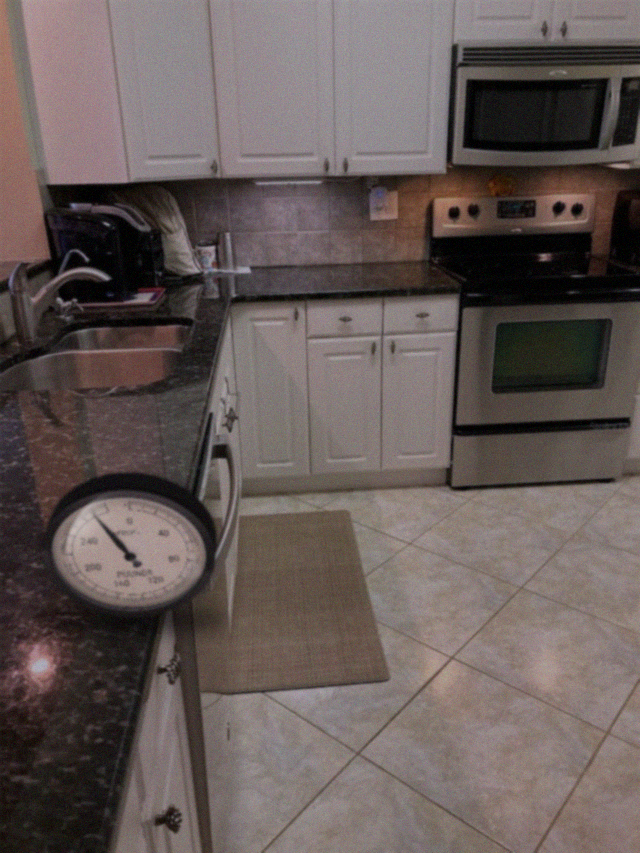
270; lb
